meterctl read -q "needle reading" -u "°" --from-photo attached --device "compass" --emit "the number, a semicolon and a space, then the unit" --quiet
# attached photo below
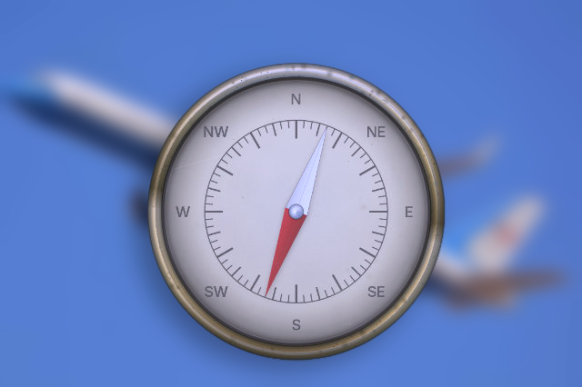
200; °
